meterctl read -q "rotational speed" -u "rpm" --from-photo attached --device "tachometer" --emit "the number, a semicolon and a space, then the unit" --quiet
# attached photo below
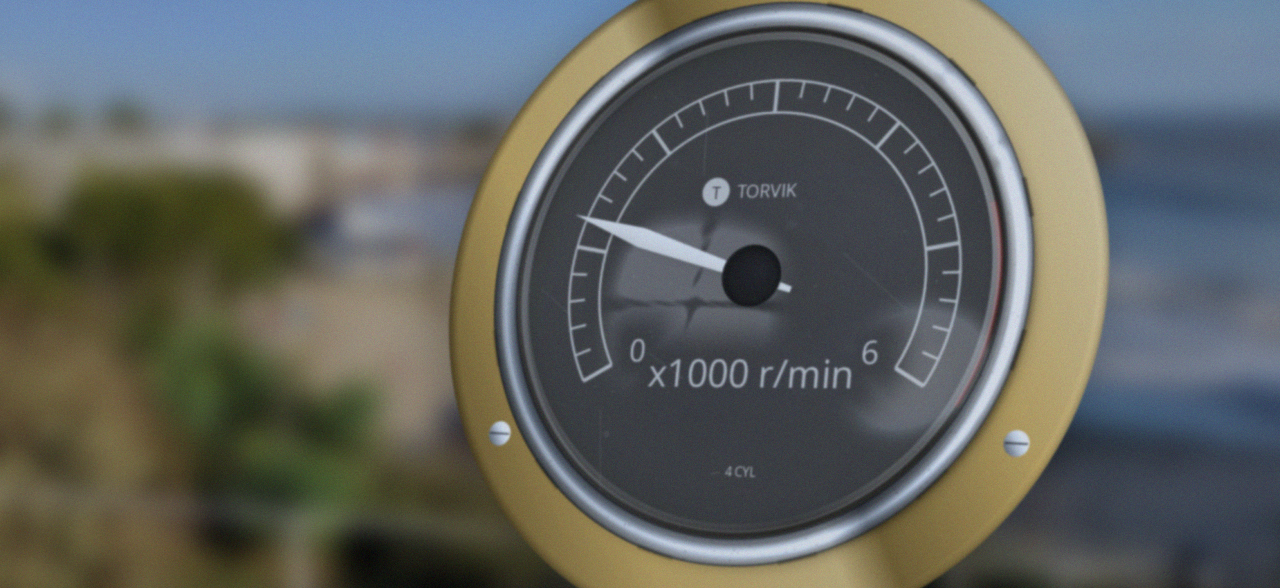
1200; rpm
